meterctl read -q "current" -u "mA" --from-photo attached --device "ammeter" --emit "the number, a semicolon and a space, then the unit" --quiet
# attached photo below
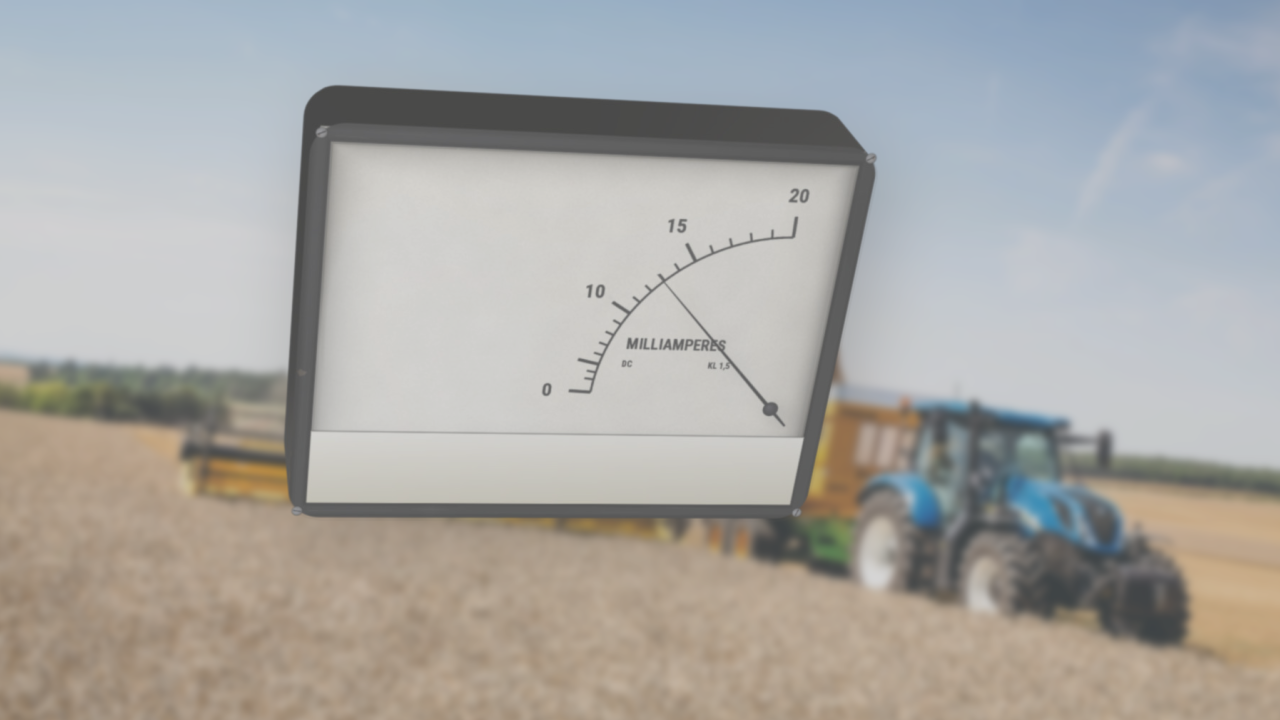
13; mA
